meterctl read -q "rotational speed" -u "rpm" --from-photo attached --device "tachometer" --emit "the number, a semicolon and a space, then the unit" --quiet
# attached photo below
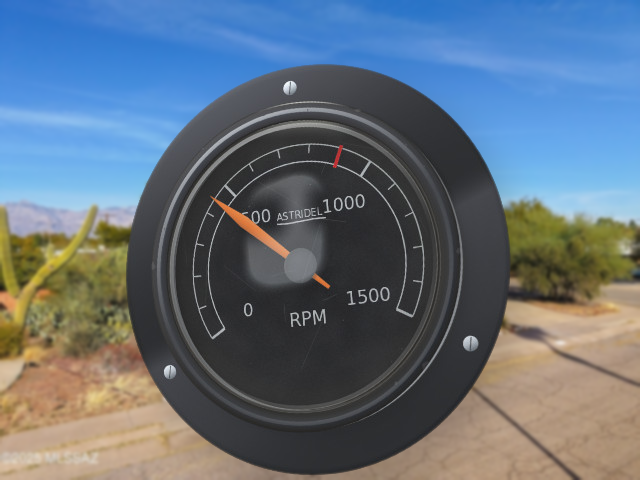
450; rpm
